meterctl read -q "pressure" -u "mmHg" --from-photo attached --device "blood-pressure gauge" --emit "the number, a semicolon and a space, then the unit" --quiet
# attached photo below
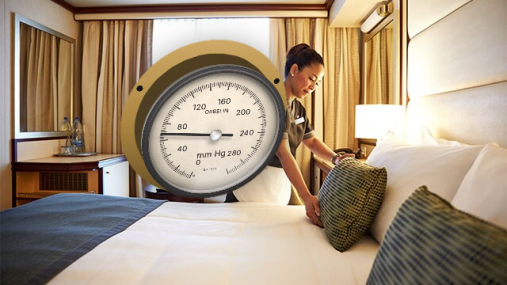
70; mmHg
